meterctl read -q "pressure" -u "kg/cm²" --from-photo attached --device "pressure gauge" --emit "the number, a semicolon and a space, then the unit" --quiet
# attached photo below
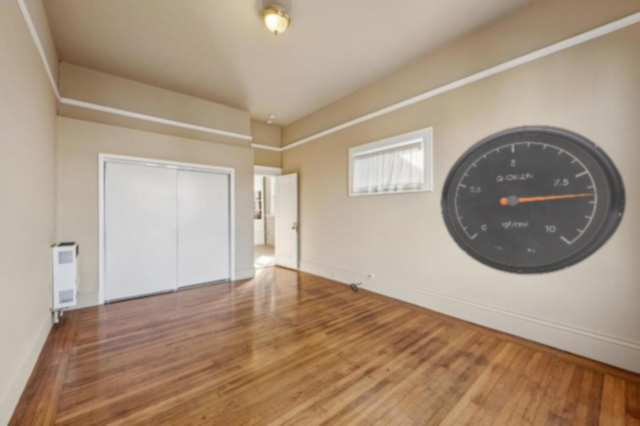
8.25; kg/cm²
